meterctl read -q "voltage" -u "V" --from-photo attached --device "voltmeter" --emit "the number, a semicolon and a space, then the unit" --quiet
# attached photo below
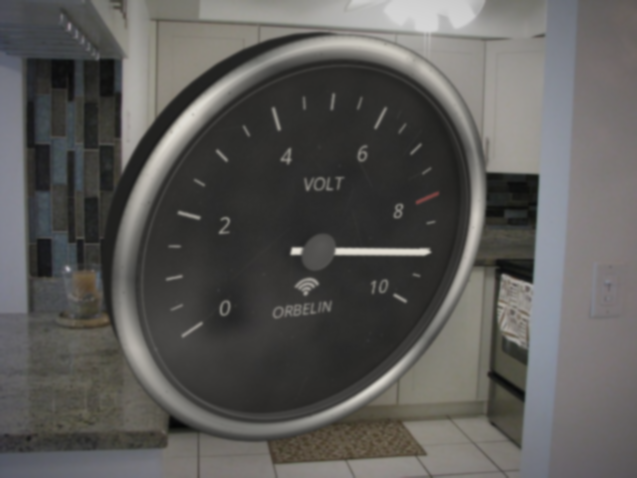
9; V
